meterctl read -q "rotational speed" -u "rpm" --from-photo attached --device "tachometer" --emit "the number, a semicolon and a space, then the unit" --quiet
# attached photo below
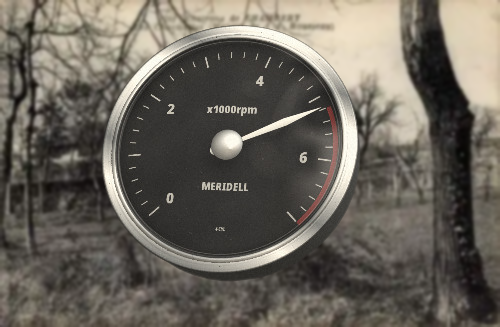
5200; rpm
